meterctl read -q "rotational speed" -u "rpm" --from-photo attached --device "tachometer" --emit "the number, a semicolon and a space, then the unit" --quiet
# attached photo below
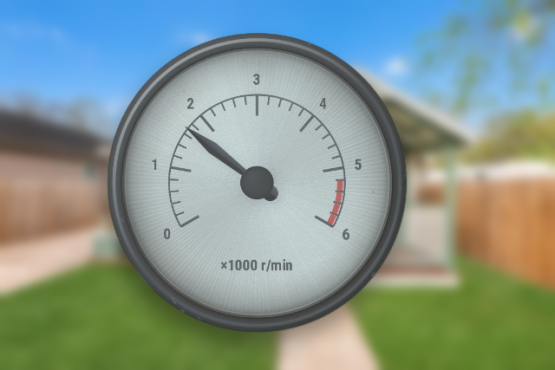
1700; rpm
